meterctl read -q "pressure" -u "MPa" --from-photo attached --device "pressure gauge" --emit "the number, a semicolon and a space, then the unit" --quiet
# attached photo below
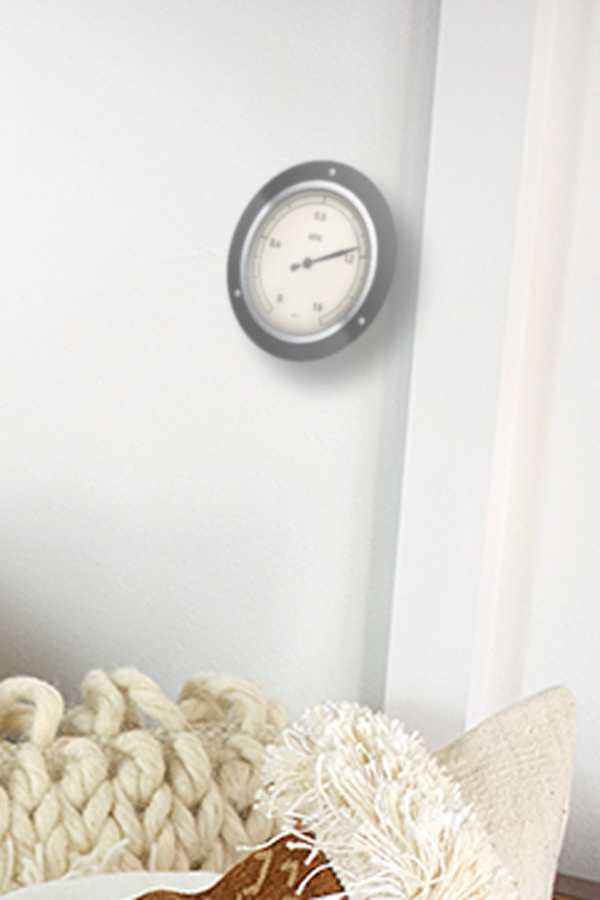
1.15; MPa
